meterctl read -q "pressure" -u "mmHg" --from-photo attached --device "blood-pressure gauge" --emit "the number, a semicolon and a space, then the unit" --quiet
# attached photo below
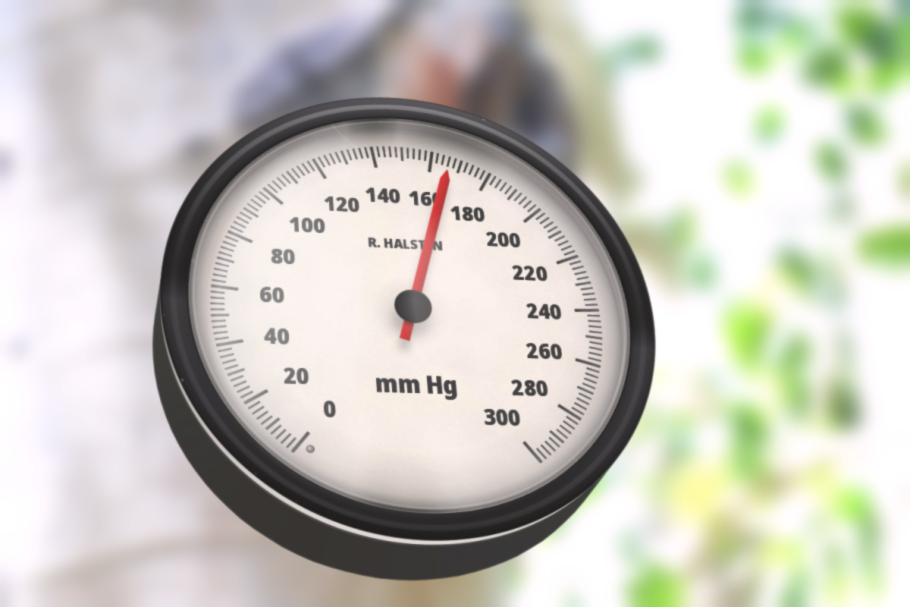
166; mmHg
